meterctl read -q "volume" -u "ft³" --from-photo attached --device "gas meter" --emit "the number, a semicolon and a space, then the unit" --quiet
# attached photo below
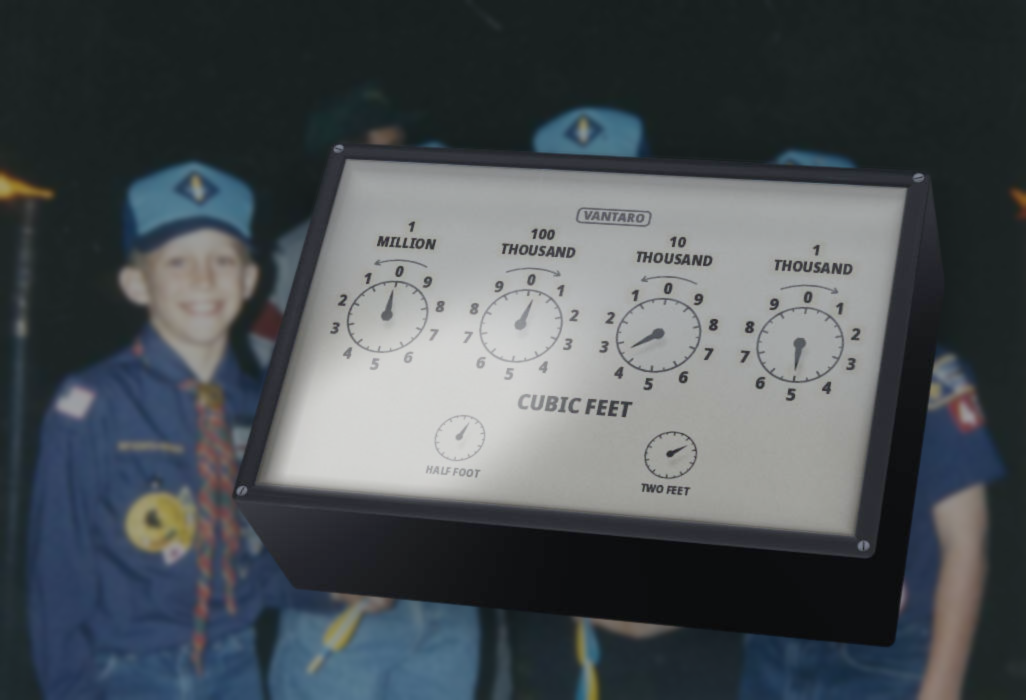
3500; ft³
